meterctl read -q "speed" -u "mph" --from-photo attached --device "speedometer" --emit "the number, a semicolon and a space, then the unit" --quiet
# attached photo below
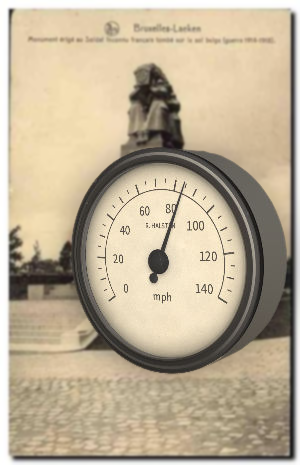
85; mph
